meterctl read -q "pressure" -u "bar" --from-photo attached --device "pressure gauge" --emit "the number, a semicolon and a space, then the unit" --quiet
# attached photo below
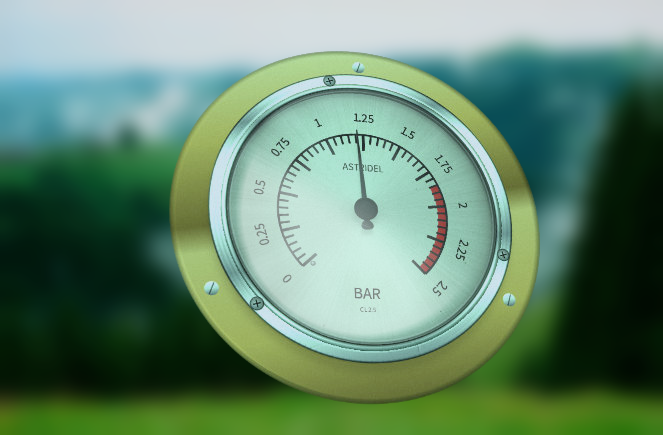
1.2; bar
